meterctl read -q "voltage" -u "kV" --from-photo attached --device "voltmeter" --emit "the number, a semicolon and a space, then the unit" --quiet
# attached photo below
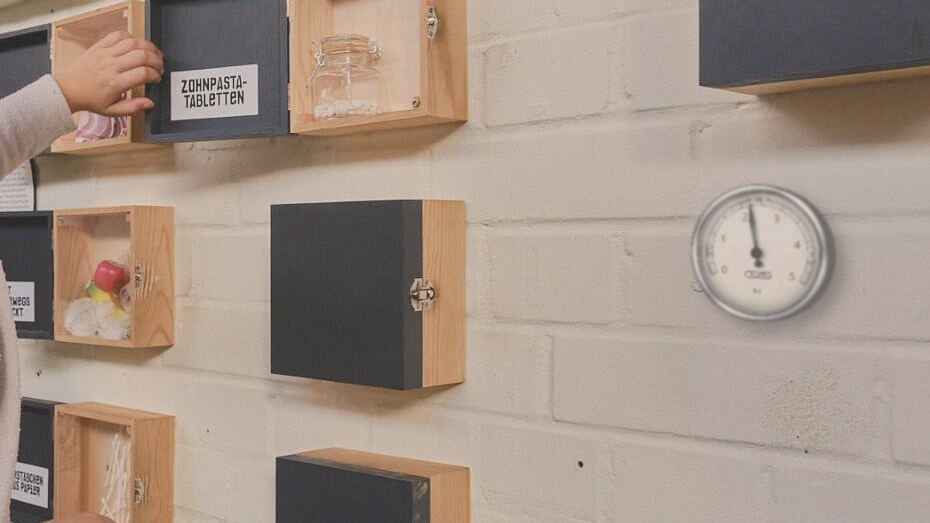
2.25; kV
